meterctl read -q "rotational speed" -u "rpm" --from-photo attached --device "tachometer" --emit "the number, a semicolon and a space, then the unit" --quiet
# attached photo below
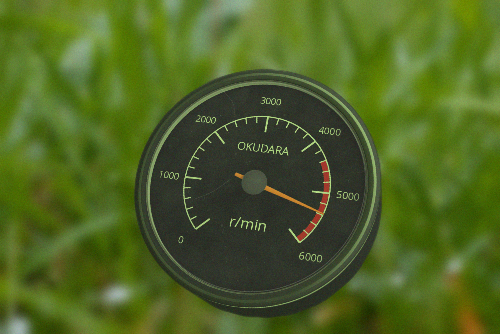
5400; rpm
